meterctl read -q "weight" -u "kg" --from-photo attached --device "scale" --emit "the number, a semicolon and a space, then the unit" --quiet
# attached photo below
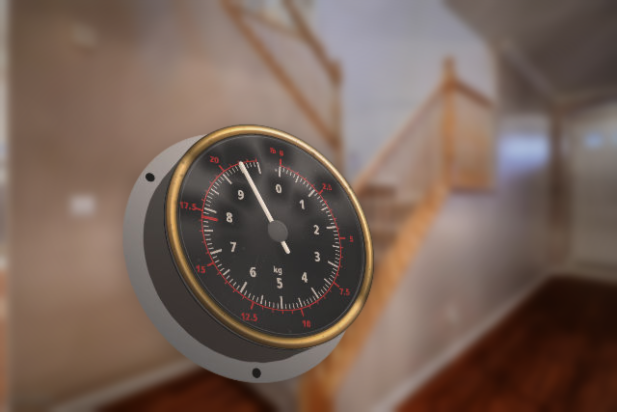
9.5; kg
